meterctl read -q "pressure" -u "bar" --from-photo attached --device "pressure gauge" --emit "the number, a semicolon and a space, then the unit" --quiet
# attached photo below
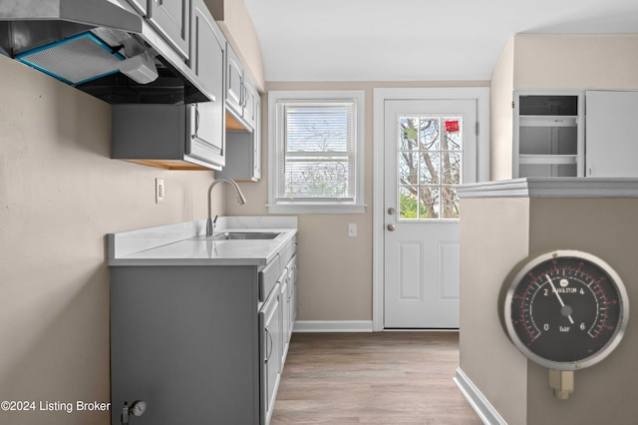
2.4; bar
